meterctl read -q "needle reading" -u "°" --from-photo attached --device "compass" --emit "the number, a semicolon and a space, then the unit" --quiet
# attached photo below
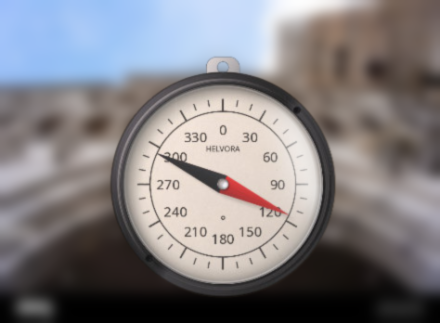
115; °
